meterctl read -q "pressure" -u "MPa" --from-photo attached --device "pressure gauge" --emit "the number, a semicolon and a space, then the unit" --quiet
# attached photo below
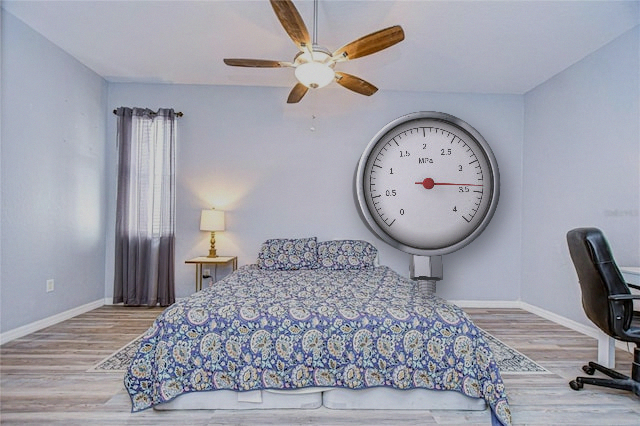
3.4; MPa
